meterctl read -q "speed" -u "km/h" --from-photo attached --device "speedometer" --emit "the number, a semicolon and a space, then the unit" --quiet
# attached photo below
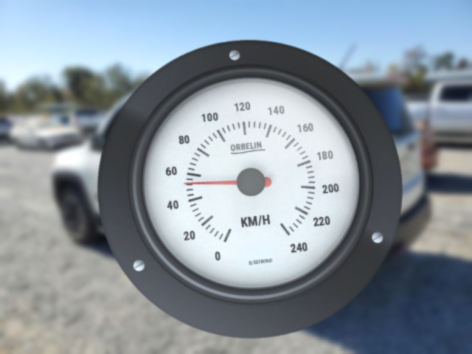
52; km/h
